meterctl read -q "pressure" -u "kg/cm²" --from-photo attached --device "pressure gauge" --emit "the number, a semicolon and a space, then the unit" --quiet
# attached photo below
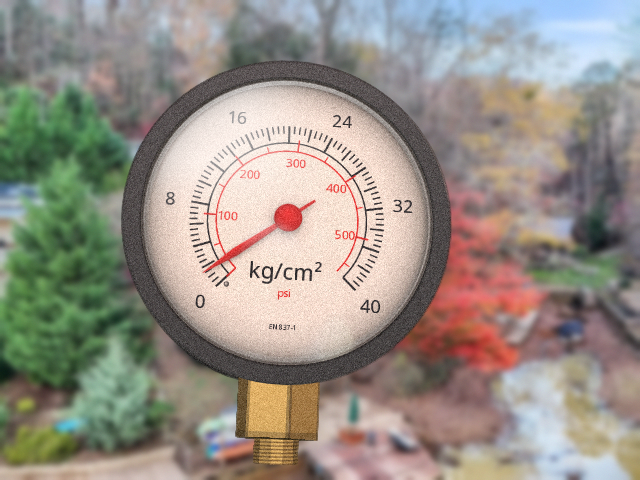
1.5; kg/cm²
